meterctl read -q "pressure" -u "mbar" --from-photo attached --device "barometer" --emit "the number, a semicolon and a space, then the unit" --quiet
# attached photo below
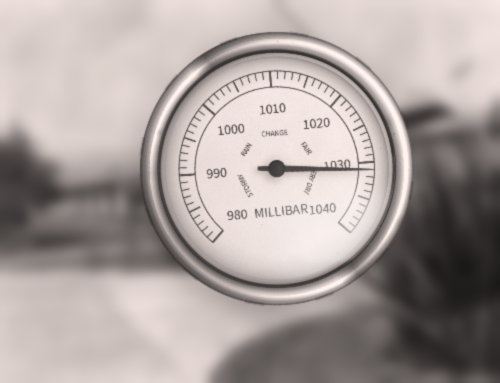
1031; mbar
